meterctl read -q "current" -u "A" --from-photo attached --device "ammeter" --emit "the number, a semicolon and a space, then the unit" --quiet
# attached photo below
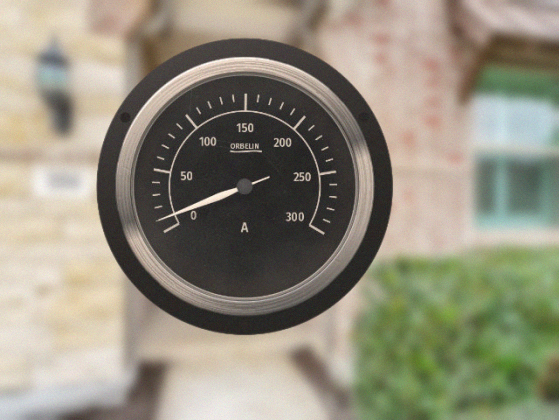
10; A
